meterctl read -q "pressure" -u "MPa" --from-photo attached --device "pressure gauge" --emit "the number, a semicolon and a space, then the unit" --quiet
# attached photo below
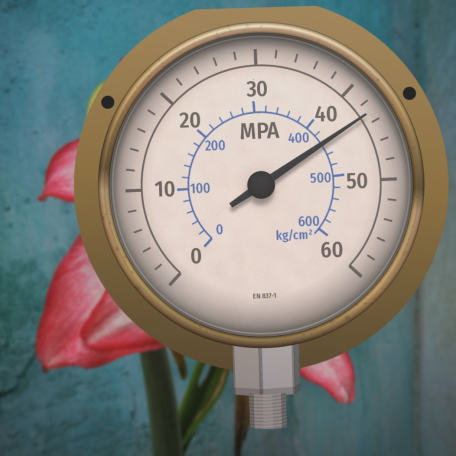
43; MPa
